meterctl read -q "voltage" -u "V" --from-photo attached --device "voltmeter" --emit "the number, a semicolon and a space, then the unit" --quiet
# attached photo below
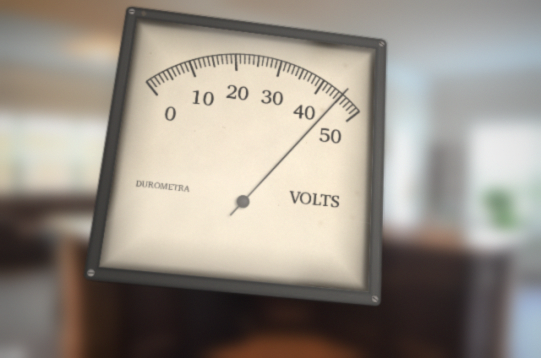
45; V
